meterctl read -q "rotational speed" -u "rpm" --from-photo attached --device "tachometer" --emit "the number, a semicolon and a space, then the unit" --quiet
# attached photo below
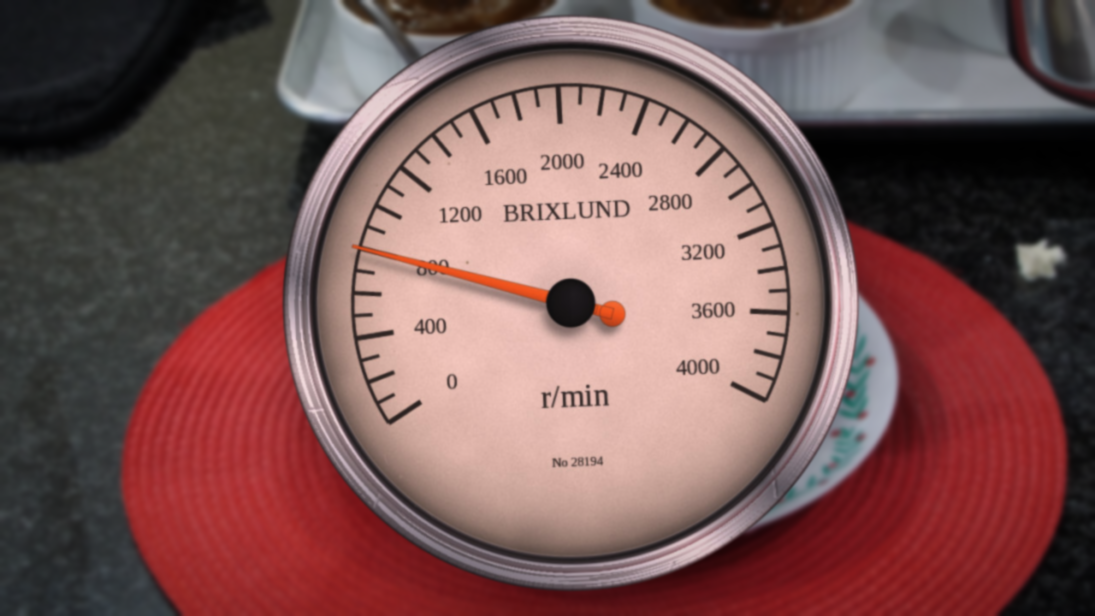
800; rpm
